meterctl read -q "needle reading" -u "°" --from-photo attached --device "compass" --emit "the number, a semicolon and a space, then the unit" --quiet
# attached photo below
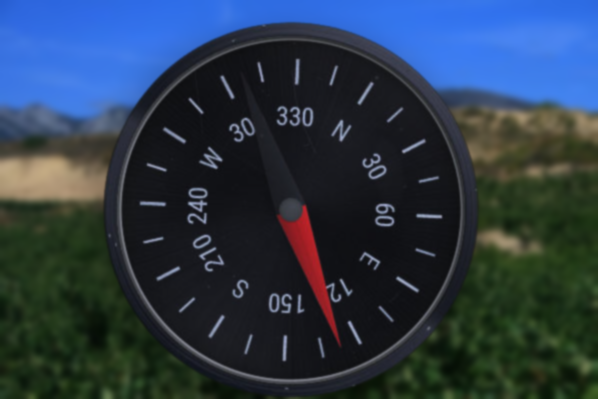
127.5; °
